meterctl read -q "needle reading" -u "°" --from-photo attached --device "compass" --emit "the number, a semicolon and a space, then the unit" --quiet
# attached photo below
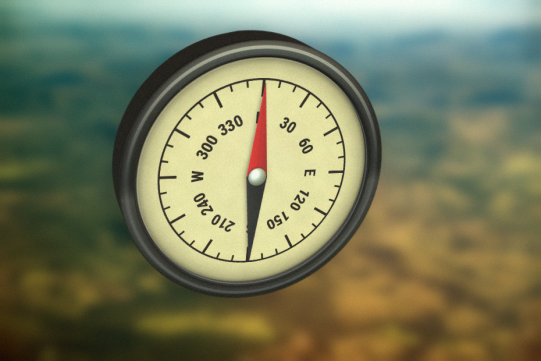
0; °
